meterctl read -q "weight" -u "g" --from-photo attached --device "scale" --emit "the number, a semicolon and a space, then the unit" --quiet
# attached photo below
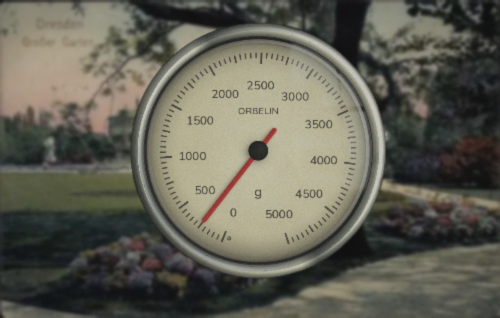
250; g
